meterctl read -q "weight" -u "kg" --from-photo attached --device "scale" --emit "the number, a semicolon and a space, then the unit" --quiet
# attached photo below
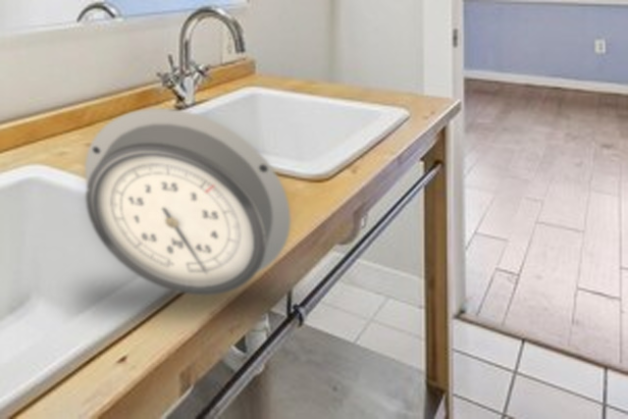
4.75; kg
